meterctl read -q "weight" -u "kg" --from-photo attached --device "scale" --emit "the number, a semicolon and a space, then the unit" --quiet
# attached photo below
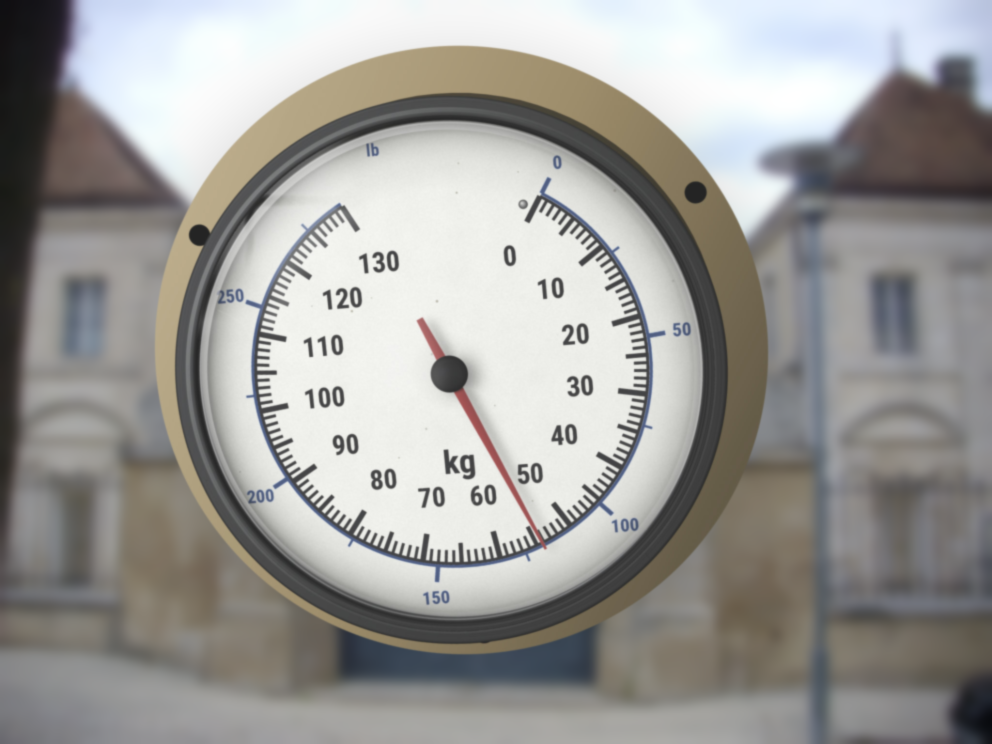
54; kg
